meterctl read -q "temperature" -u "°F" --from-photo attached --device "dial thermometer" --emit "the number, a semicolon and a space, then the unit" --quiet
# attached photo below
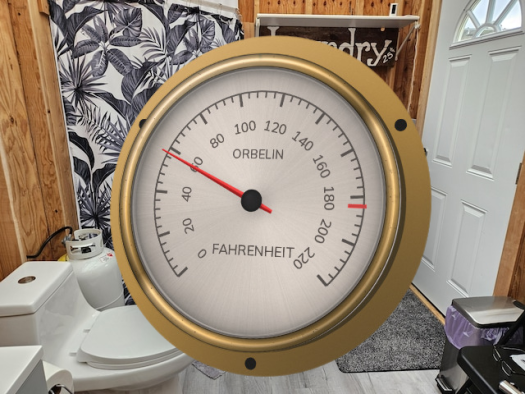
58; °F
